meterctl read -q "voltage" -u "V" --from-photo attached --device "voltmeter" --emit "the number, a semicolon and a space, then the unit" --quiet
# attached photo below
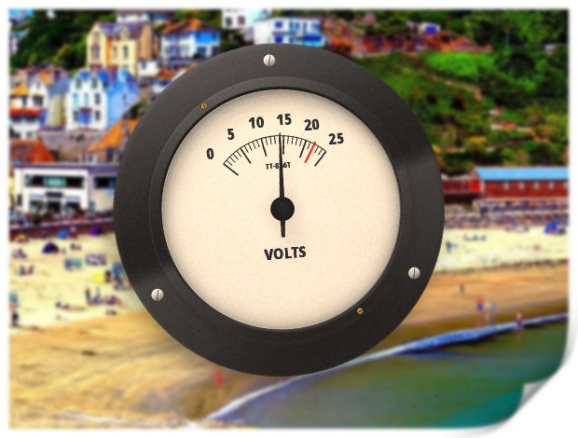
14; V
